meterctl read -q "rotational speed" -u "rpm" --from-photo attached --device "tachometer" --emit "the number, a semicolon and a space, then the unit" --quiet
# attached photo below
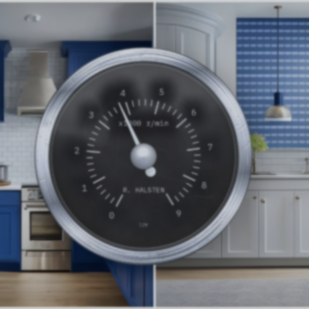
3800; rpm
